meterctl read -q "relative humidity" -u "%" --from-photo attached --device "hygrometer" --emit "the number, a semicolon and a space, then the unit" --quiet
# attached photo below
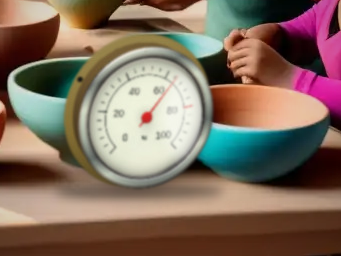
64; %
